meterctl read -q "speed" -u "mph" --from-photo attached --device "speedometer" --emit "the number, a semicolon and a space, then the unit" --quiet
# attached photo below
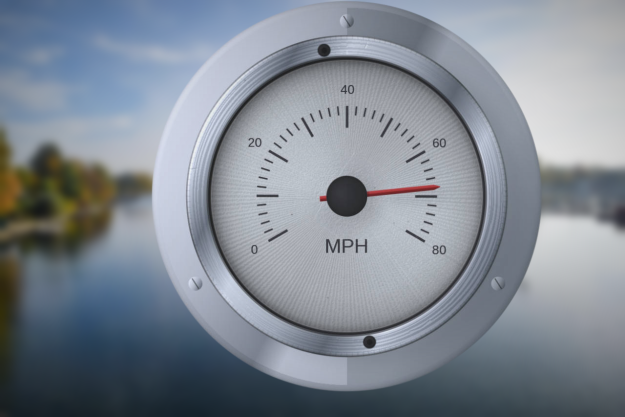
68; mph
